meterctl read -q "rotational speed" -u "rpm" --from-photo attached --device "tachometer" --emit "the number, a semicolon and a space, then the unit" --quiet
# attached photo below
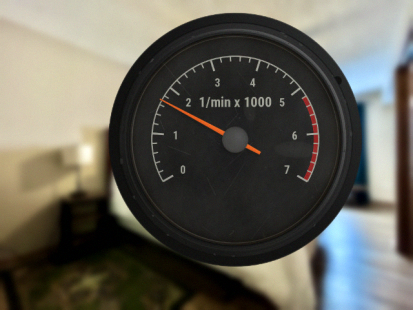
1700; rpm
